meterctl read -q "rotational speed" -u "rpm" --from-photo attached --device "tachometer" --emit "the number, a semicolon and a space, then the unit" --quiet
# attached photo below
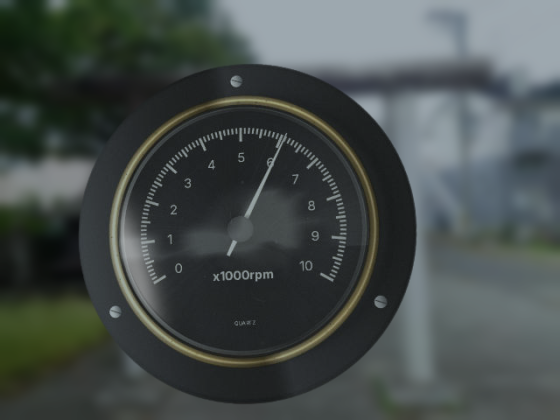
6100; rpm
